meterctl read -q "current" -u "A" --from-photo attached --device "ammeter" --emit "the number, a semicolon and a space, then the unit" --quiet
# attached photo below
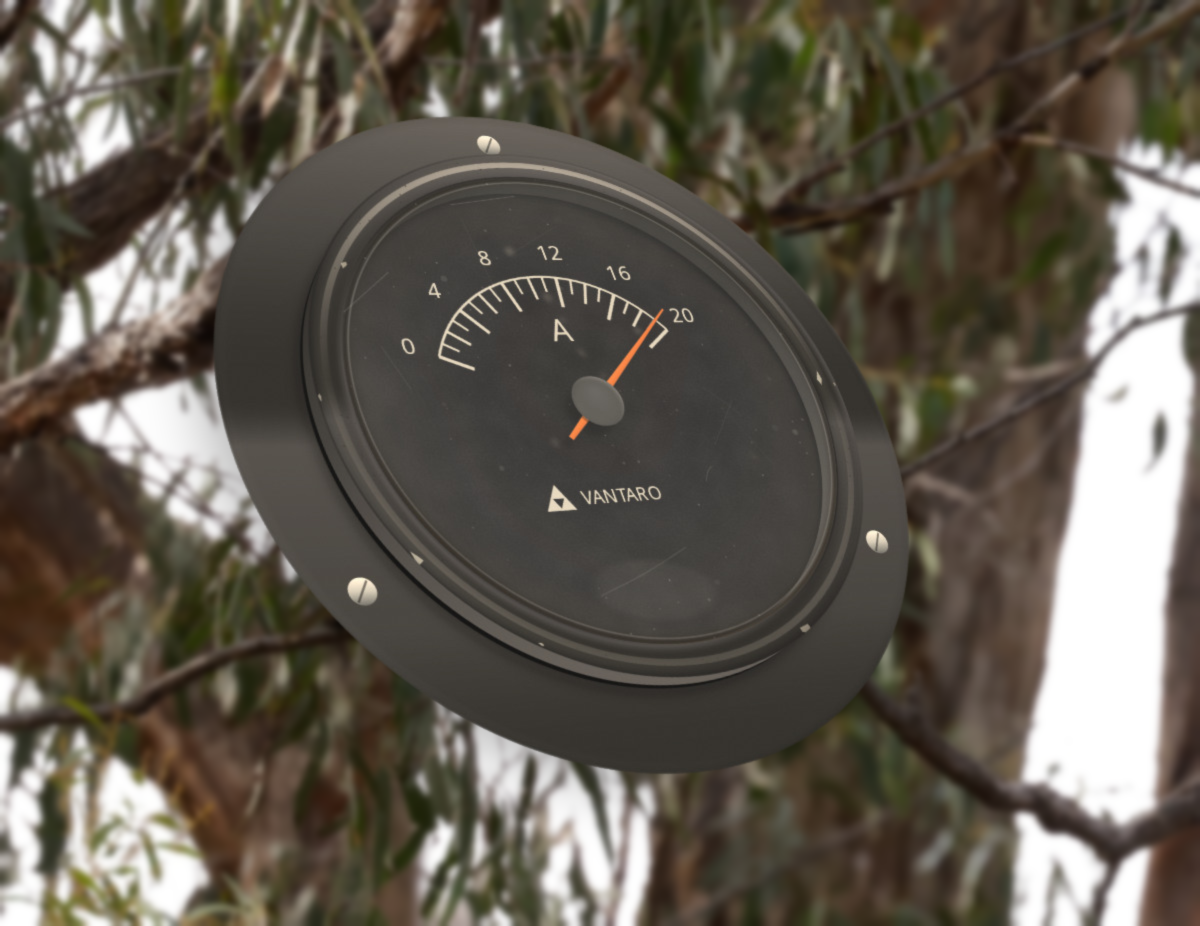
19; A
